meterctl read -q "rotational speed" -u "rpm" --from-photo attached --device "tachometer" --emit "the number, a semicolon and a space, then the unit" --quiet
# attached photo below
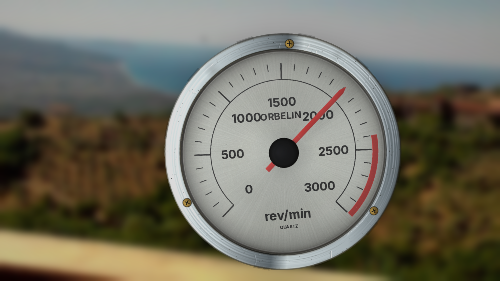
2000; rpm
